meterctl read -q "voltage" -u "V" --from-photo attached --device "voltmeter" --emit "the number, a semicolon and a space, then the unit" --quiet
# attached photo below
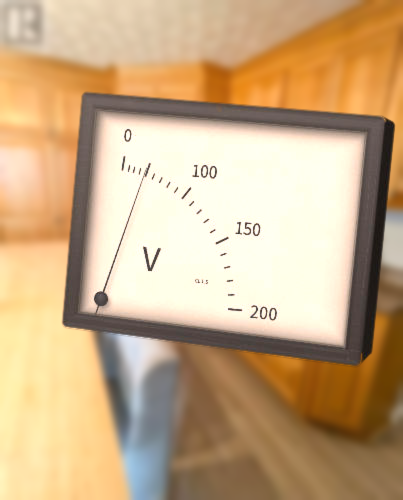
50; V
